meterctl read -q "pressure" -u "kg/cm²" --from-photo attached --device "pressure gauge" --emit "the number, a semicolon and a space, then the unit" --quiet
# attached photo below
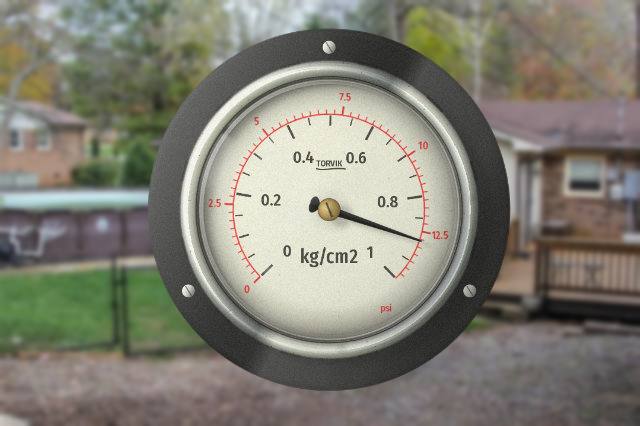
0.9; kg/cm²
